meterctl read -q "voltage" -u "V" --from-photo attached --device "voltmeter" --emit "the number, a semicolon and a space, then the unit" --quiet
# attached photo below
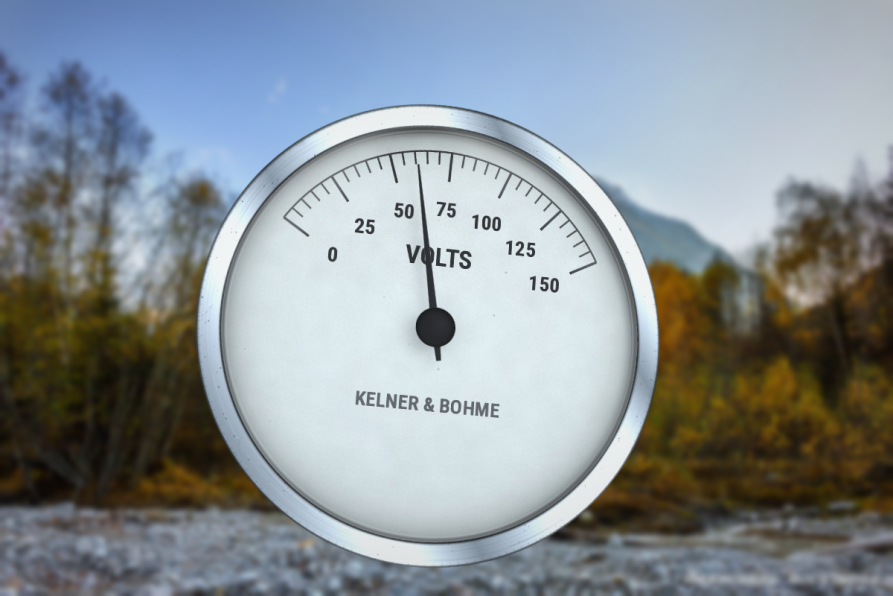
60; V
